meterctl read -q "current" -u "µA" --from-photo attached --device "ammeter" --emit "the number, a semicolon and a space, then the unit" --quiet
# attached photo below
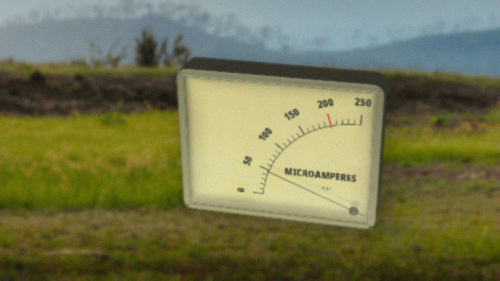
50; µA
